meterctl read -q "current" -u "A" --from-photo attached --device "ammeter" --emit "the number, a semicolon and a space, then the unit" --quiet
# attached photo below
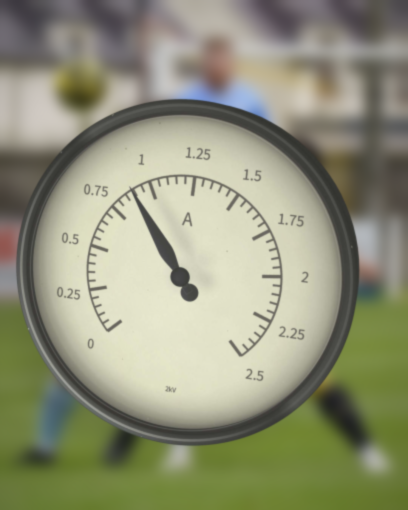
0.9; A
